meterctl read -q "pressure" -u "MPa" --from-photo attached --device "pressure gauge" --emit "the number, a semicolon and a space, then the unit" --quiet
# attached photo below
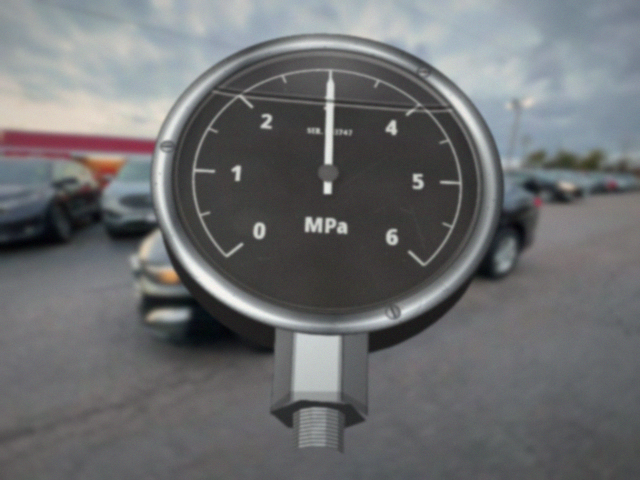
3; MPa
